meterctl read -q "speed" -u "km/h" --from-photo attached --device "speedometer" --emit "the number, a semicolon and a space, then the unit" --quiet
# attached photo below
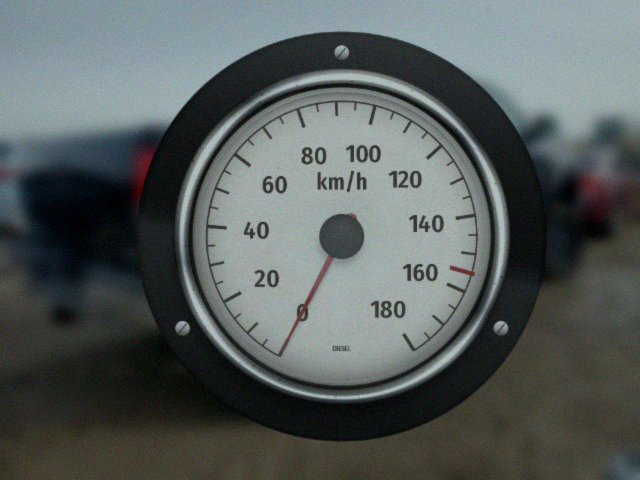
0; km/h
